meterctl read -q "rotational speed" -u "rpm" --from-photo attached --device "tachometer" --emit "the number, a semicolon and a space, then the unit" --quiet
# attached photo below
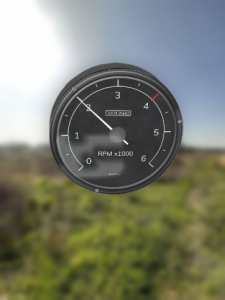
2000; rpm
